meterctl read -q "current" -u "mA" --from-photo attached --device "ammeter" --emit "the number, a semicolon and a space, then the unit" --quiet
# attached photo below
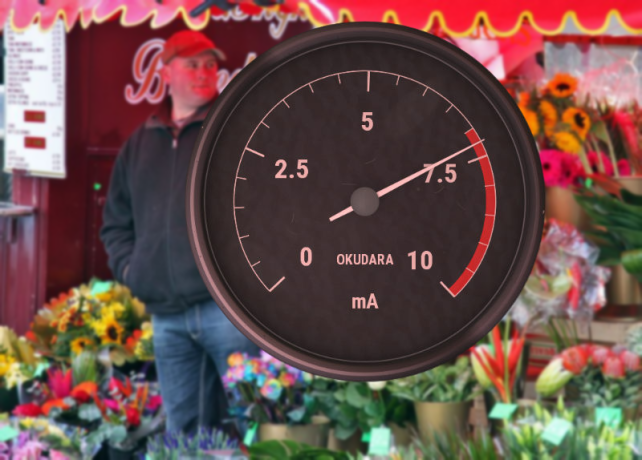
7.25; mA
